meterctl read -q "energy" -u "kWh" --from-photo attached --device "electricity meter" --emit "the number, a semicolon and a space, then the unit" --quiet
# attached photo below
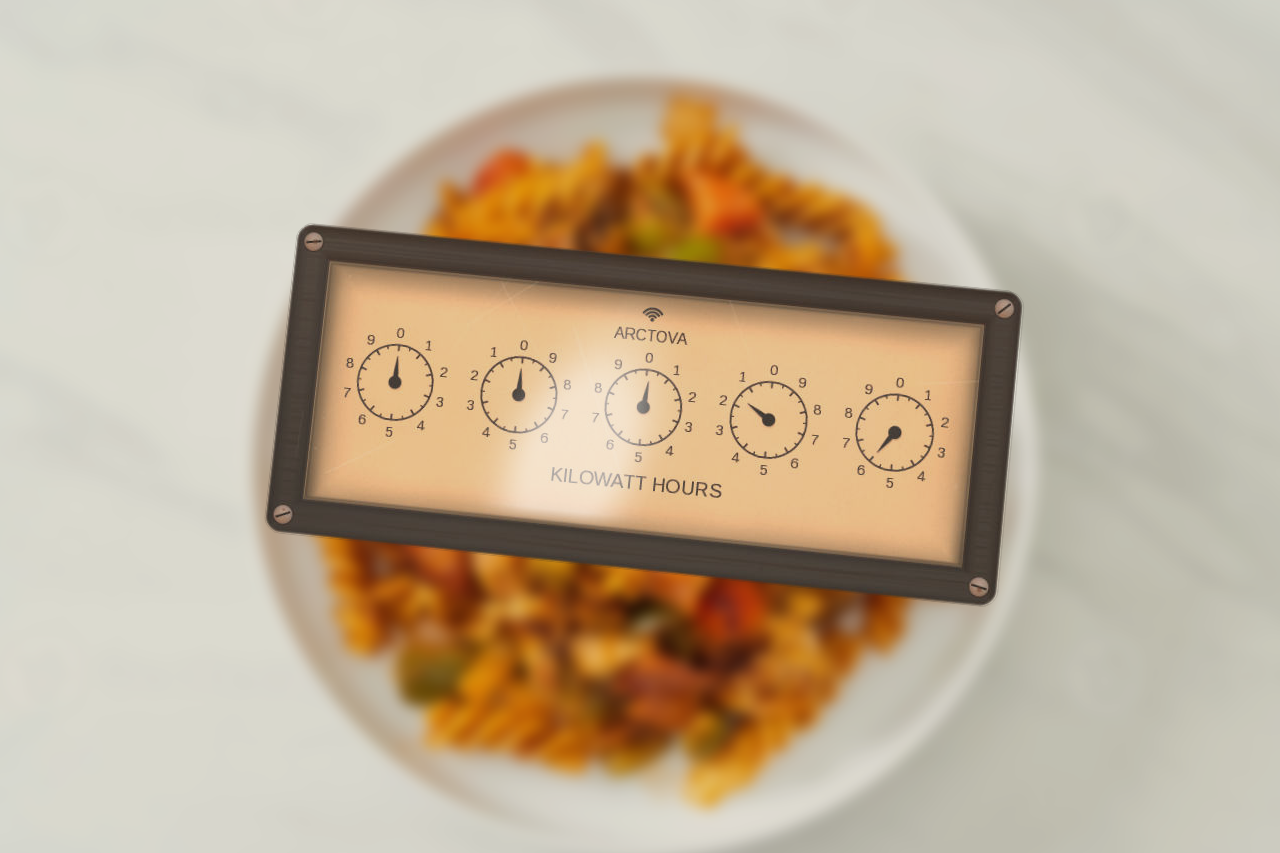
16; kWh
